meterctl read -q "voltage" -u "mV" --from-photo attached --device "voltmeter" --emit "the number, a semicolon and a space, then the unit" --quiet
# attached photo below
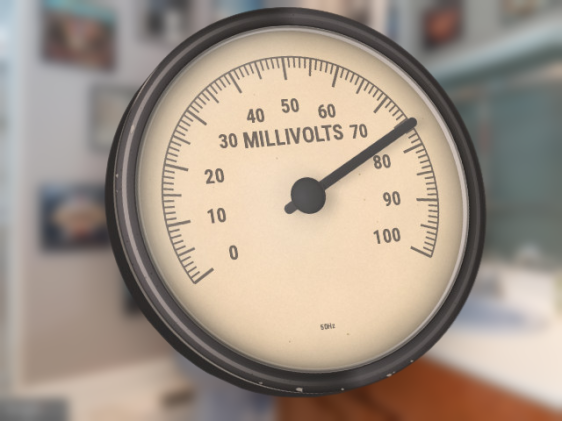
76; mV
